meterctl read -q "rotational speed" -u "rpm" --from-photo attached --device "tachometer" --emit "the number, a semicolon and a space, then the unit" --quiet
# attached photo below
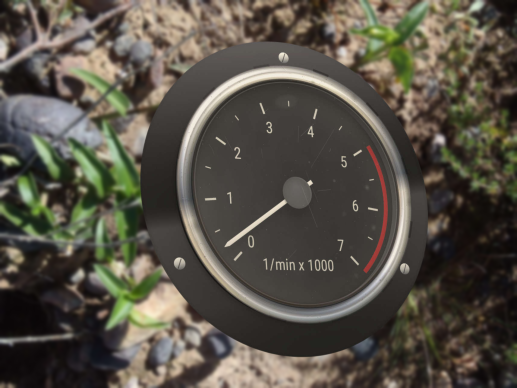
250; rpm
